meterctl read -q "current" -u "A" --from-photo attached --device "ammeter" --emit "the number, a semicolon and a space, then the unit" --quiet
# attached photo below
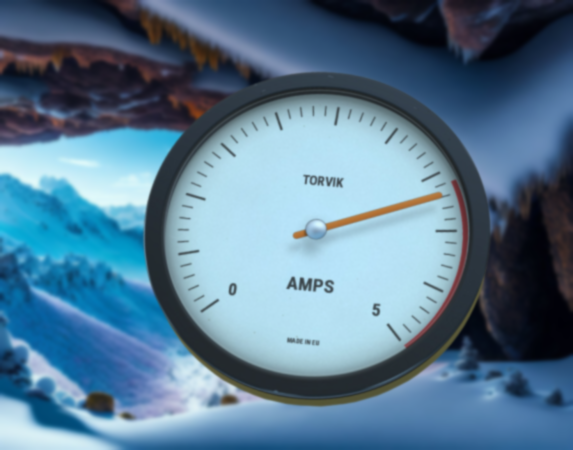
3.7; A
